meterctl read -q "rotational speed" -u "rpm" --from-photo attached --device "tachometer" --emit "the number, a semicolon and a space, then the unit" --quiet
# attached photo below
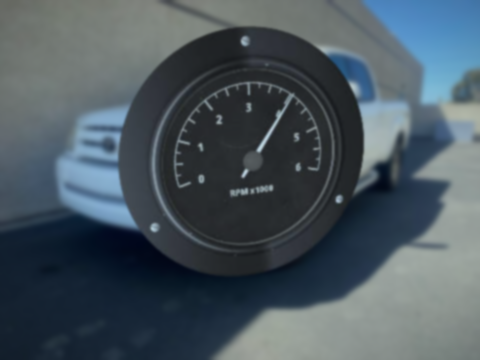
4000; rpm
